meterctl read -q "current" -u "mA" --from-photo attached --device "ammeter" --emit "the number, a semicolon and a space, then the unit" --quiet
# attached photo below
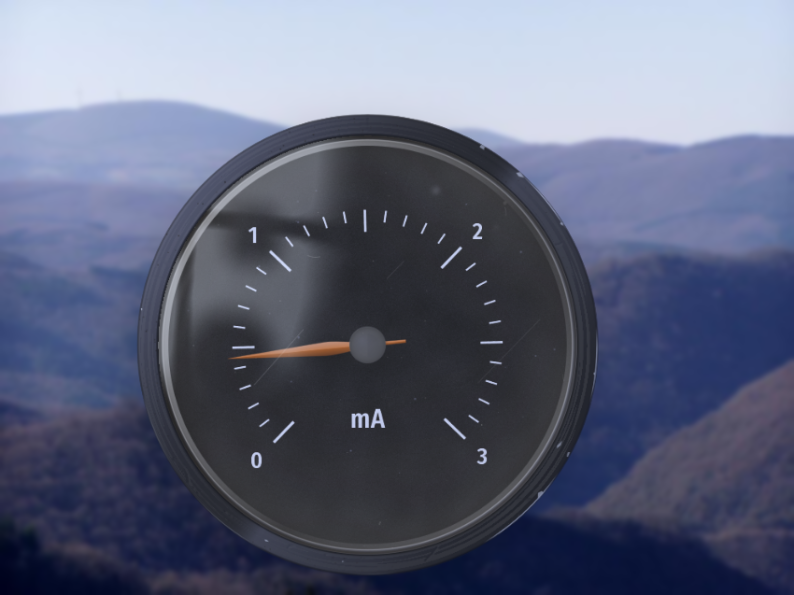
0.45; mA
